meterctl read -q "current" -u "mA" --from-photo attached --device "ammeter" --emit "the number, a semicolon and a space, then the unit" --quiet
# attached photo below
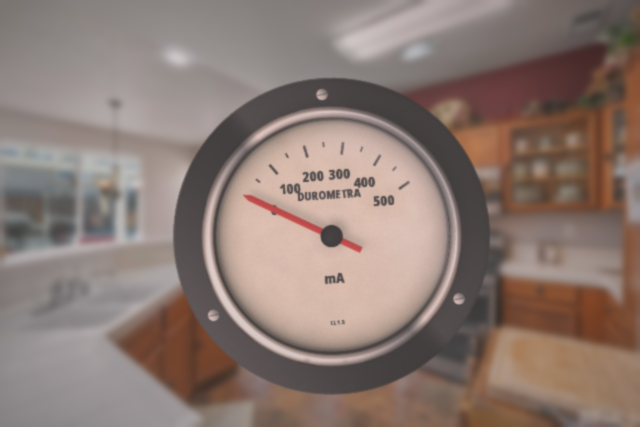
0; mA
